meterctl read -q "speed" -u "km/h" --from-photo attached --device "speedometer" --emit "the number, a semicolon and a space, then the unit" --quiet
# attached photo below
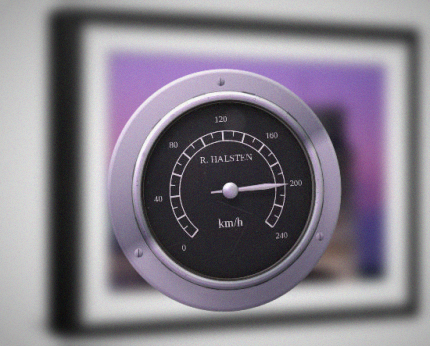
200; km/h
